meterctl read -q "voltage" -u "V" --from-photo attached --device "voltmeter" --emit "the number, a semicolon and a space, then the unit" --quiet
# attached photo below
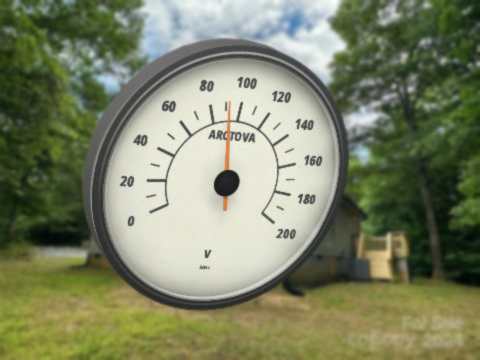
90; V
